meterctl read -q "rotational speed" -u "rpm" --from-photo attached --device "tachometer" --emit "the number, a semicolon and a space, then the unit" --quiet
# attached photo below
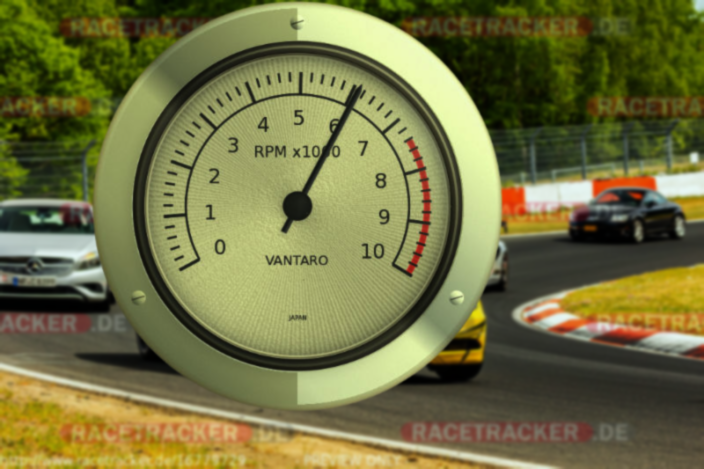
6100; rpm
